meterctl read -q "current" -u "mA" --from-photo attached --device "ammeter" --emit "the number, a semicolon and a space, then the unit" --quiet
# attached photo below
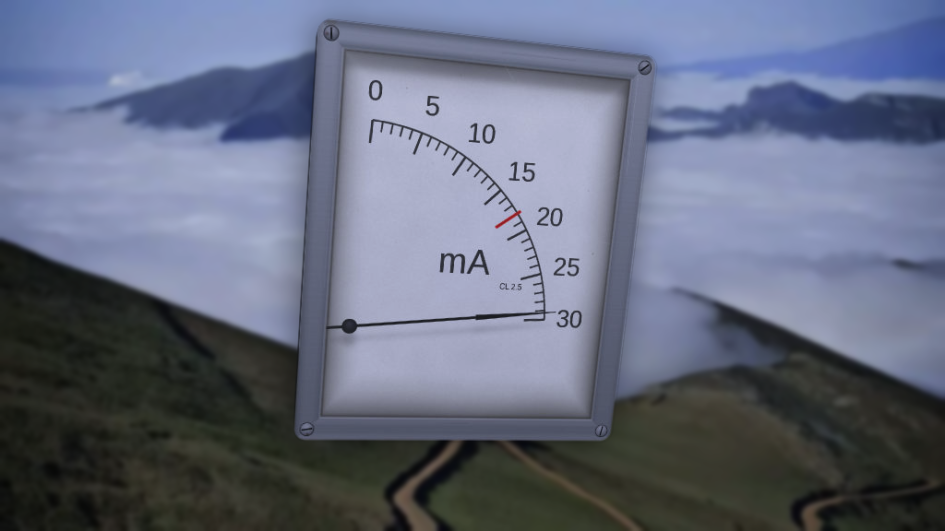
29; mA
